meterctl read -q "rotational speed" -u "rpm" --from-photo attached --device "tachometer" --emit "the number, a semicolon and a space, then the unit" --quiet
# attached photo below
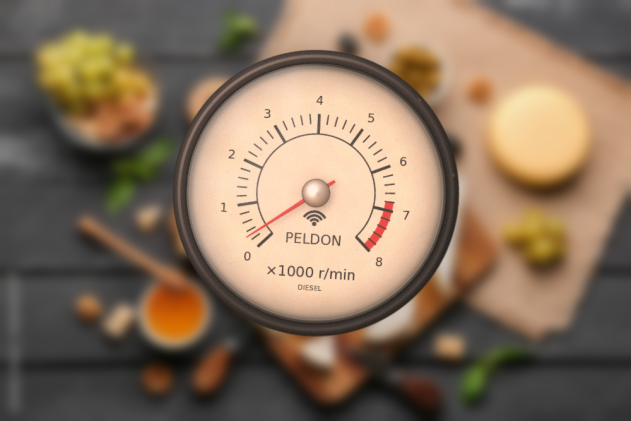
300; rpm
